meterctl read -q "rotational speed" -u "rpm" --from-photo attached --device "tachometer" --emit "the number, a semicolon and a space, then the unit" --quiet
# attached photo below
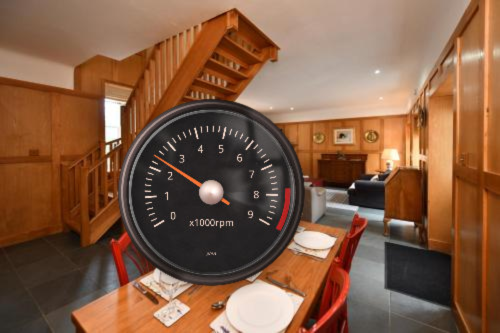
2400; rpm
